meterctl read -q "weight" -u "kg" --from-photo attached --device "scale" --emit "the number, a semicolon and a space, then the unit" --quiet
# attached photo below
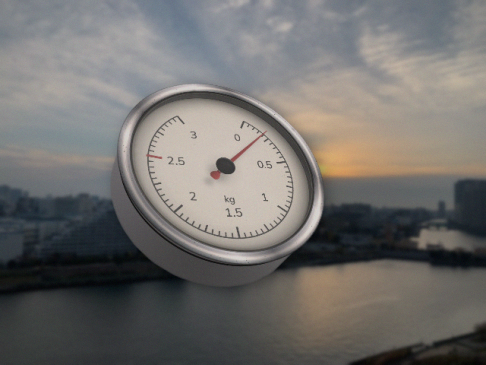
0.2; kg
